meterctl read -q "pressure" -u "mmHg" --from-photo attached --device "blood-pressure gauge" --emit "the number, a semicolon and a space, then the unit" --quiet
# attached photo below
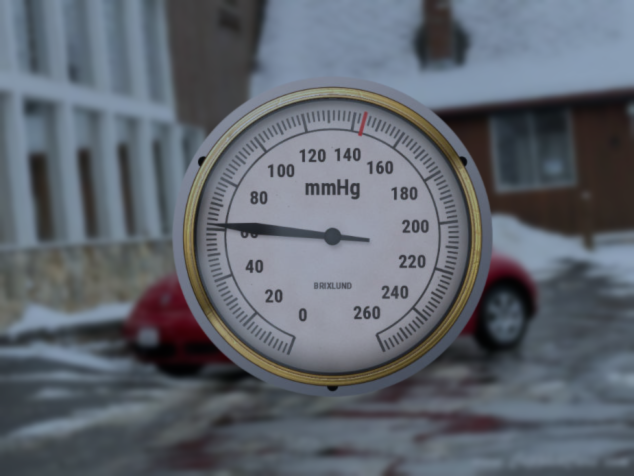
62; mmHg
